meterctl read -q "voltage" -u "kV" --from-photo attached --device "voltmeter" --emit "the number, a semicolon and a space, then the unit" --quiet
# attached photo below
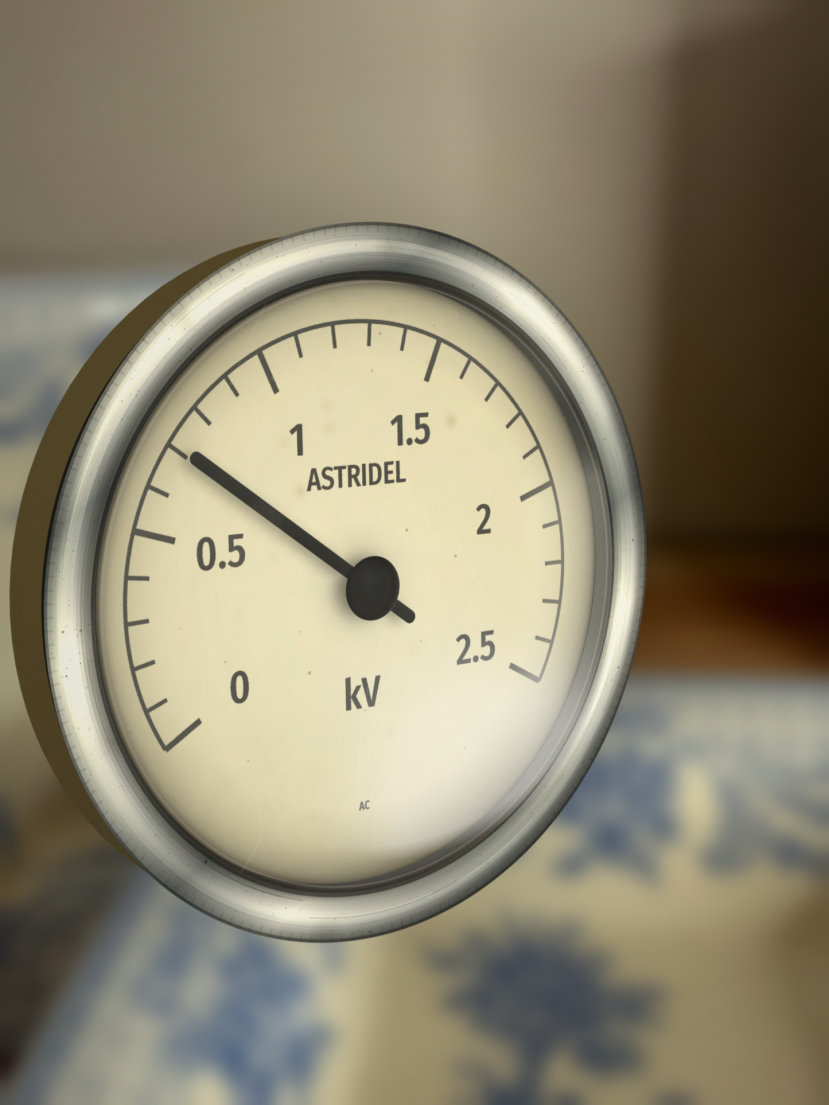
0.7; kV
